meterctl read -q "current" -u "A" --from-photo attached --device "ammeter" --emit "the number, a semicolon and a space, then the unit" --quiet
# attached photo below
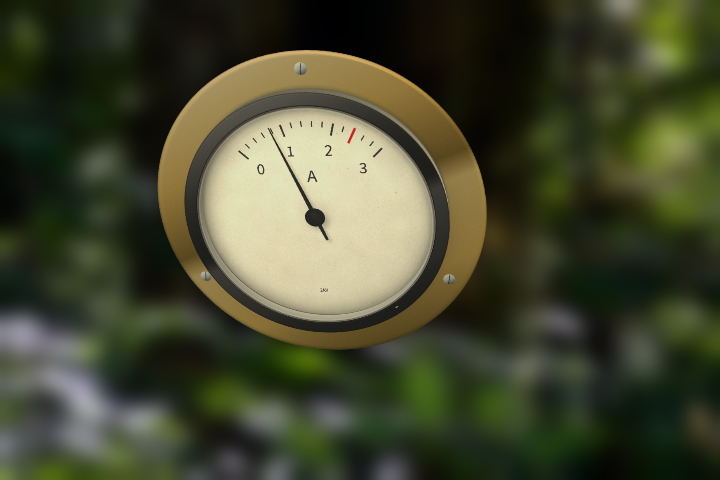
0.8; A
